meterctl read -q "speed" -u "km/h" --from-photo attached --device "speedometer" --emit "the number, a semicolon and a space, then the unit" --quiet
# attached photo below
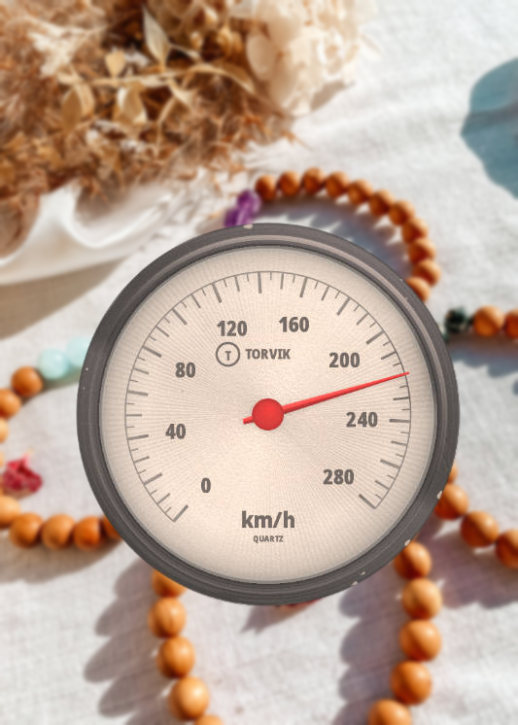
220; km/h
